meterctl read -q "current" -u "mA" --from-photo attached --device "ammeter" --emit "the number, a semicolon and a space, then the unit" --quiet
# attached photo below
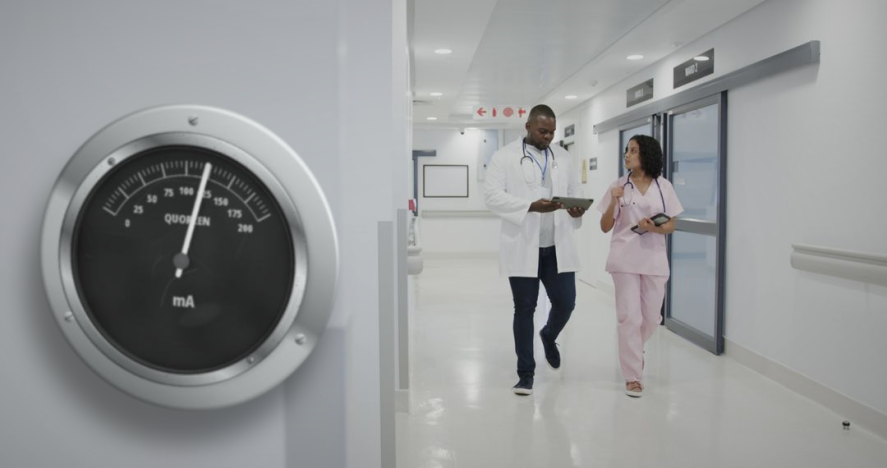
125; mA
